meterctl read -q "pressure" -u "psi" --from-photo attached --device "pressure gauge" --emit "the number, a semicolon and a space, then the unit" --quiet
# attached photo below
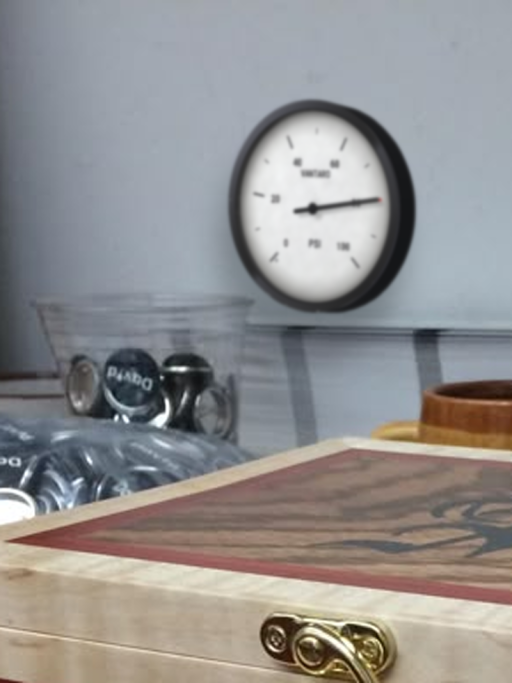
80; psi
